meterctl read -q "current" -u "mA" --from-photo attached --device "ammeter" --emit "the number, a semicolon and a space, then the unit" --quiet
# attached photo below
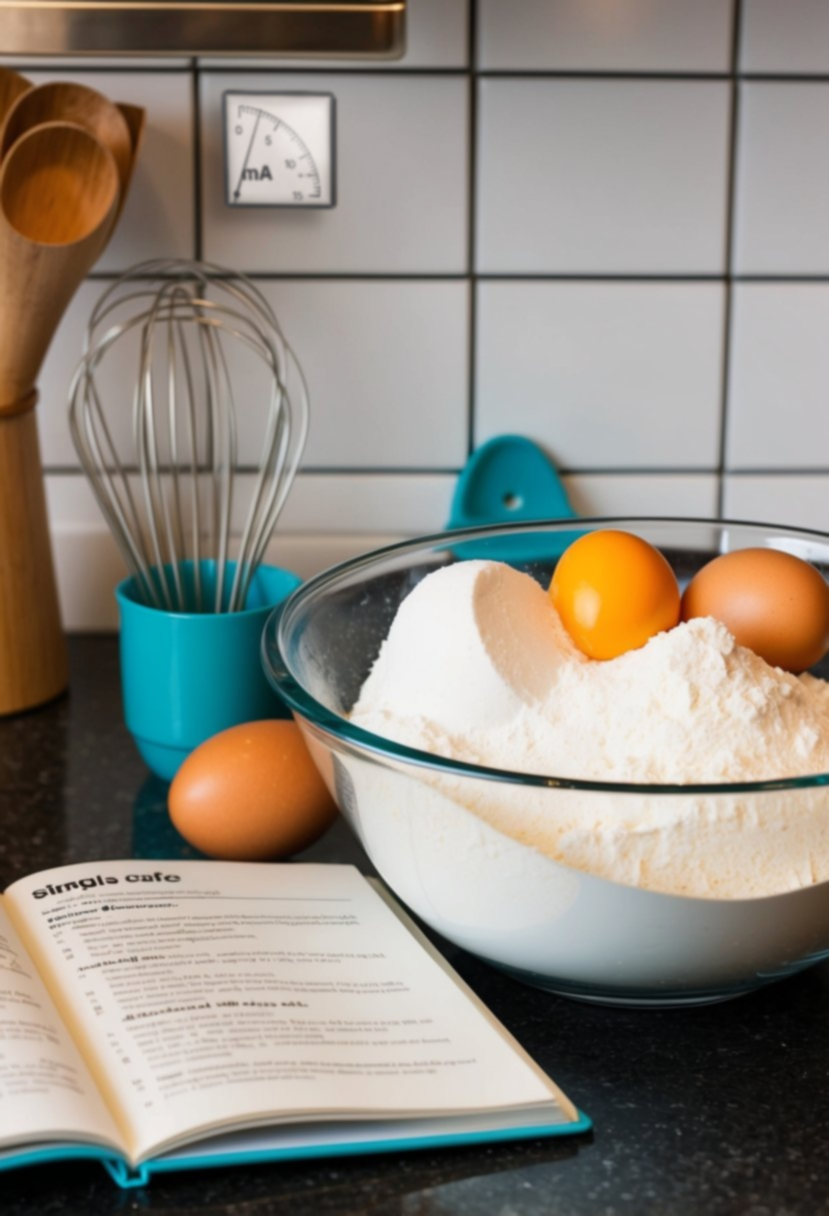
2.5; mA
